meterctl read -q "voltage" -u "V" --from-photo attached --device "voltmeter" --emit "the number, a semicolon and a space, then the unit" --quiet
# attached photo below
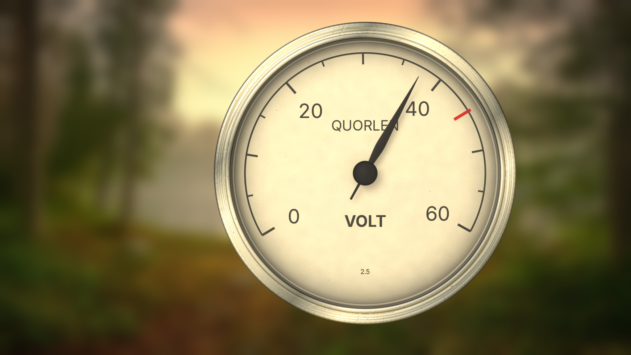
37.5; V
